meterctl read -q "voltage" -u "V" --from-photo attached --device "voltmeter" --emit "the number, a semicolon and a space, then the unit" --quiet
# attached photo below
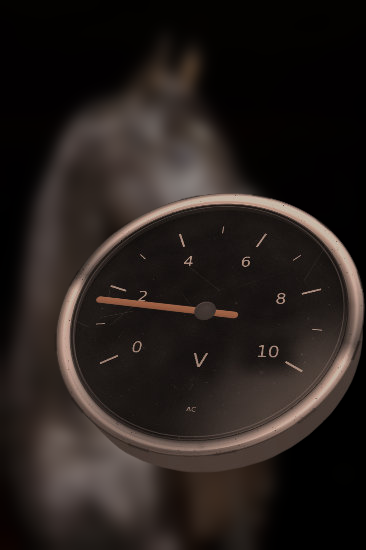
1.5; V
